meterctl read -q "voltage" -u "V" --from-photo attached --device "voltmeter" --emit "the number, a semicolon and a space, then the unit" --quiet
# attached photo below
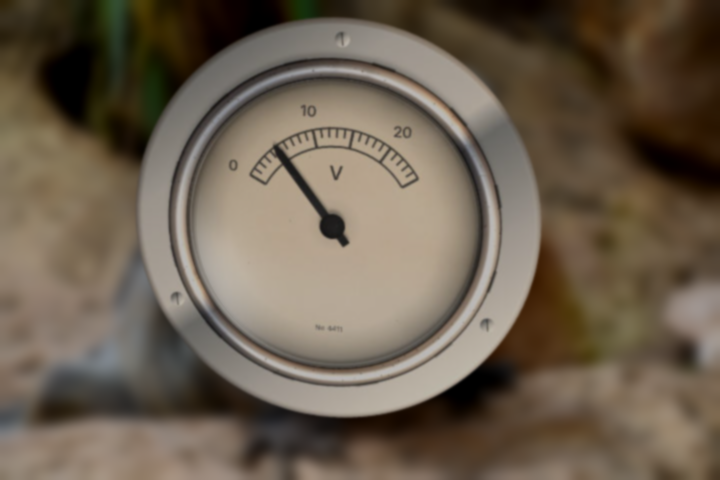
5; V
